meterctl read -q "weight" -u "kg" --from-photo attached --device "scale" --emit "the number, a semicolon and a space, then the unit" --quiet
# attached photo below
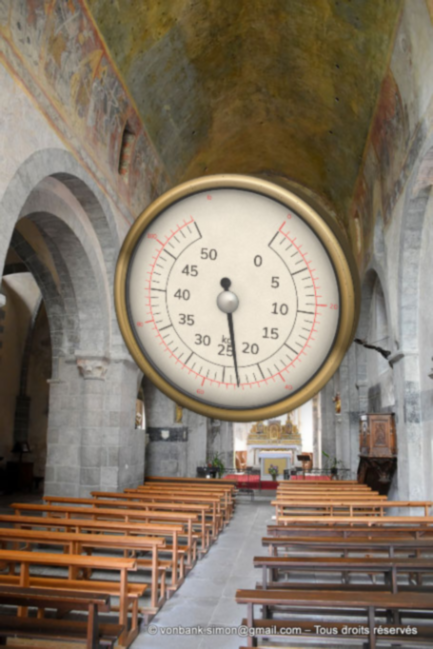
23; kg
